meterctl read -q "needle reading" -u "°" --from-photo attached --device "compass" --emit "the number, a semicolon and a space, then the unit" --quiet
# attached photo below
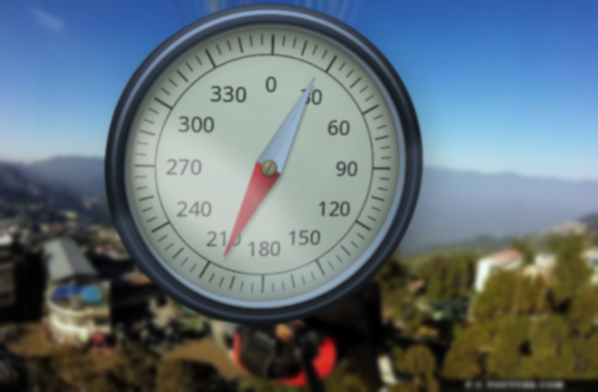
205; °
